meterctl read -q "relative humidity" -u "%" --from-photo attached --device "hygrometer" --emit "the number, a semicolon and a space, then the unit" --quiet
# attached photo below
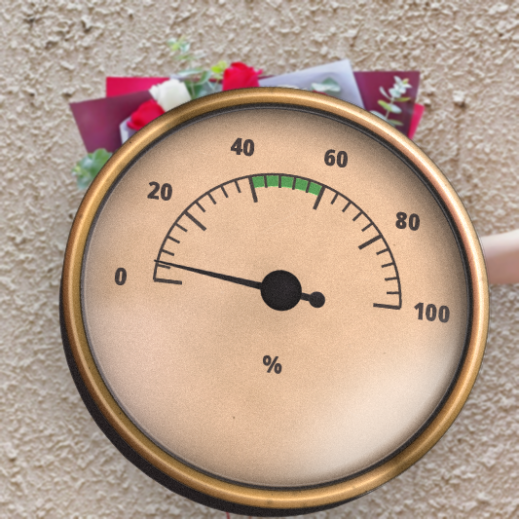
4; %
